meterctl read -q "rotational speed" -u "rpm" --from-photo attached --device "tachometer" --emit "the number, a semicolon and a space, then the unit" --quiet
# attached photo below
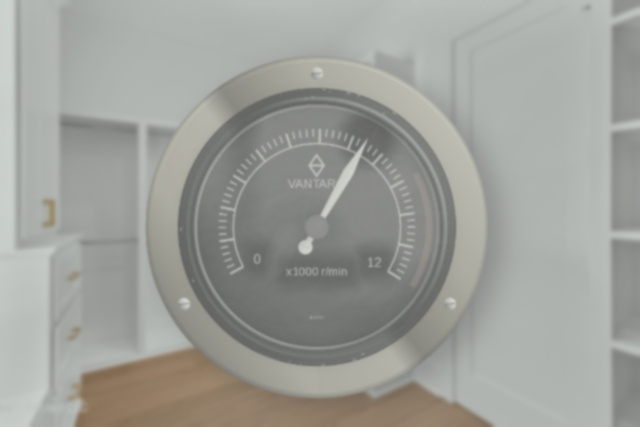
7400; rpm
